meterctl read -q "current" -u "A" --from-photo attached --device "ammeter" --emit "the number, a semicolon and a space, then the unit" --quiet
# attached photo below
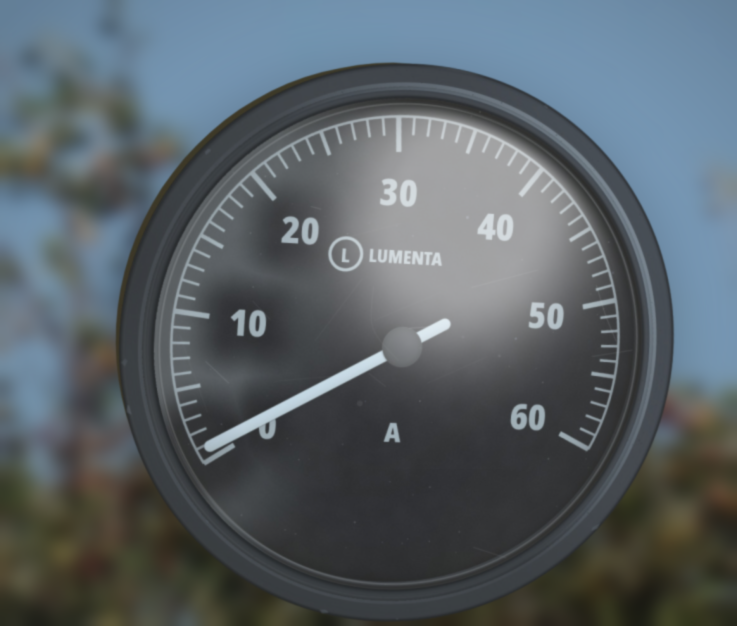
1; A
